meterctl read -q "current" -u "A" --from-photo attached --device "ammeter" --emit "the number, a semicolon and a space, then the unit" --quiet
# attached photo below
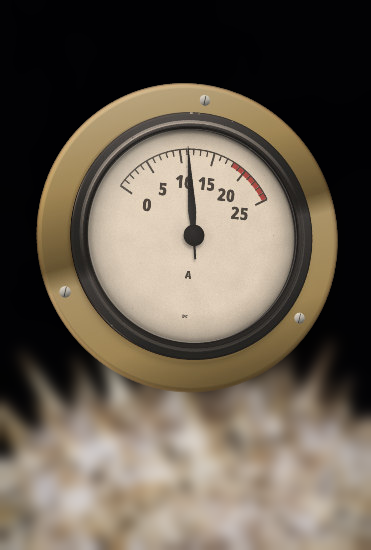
11; A
